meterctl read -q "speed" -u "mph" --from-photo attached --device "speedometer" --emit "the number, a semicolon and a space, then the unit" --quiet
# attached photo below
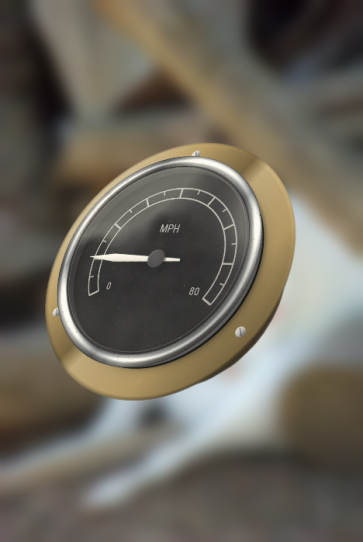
10; mph
